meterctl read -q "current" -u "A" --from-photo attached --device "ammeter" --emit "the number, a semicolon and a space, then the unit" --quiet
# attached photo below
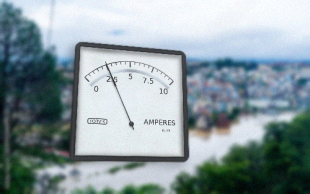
2.5; A
